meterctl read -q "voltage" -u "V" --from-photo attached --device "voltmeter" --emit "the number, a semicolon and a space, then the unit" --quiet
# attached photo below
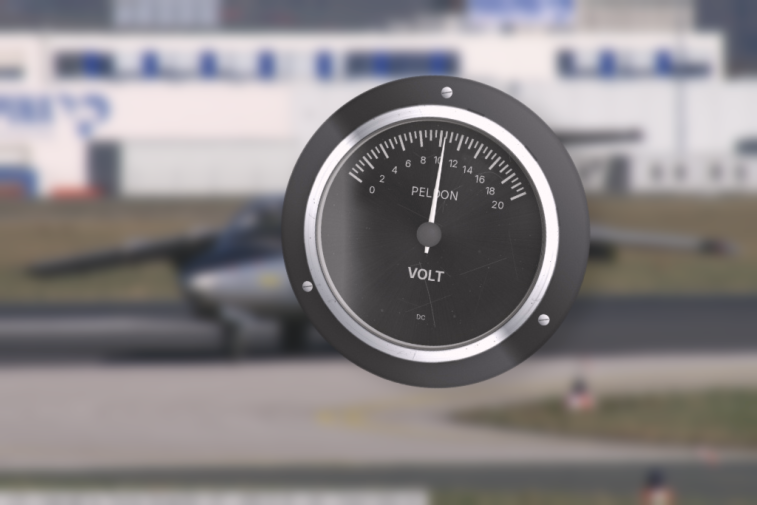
10.5; V
